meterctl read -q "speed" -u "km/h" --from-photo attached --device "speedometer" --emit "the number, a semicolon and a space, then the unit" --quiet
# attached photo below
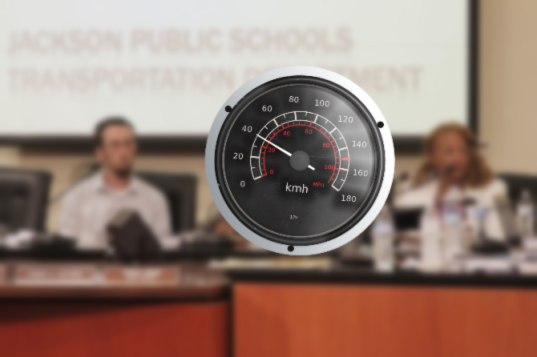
40; km/h
